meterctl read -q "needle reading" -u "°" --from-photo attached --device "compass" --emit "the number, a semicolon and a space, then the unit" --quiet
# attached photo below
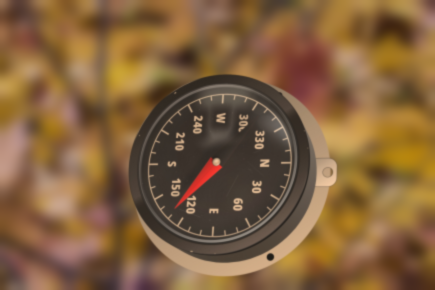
130; °
